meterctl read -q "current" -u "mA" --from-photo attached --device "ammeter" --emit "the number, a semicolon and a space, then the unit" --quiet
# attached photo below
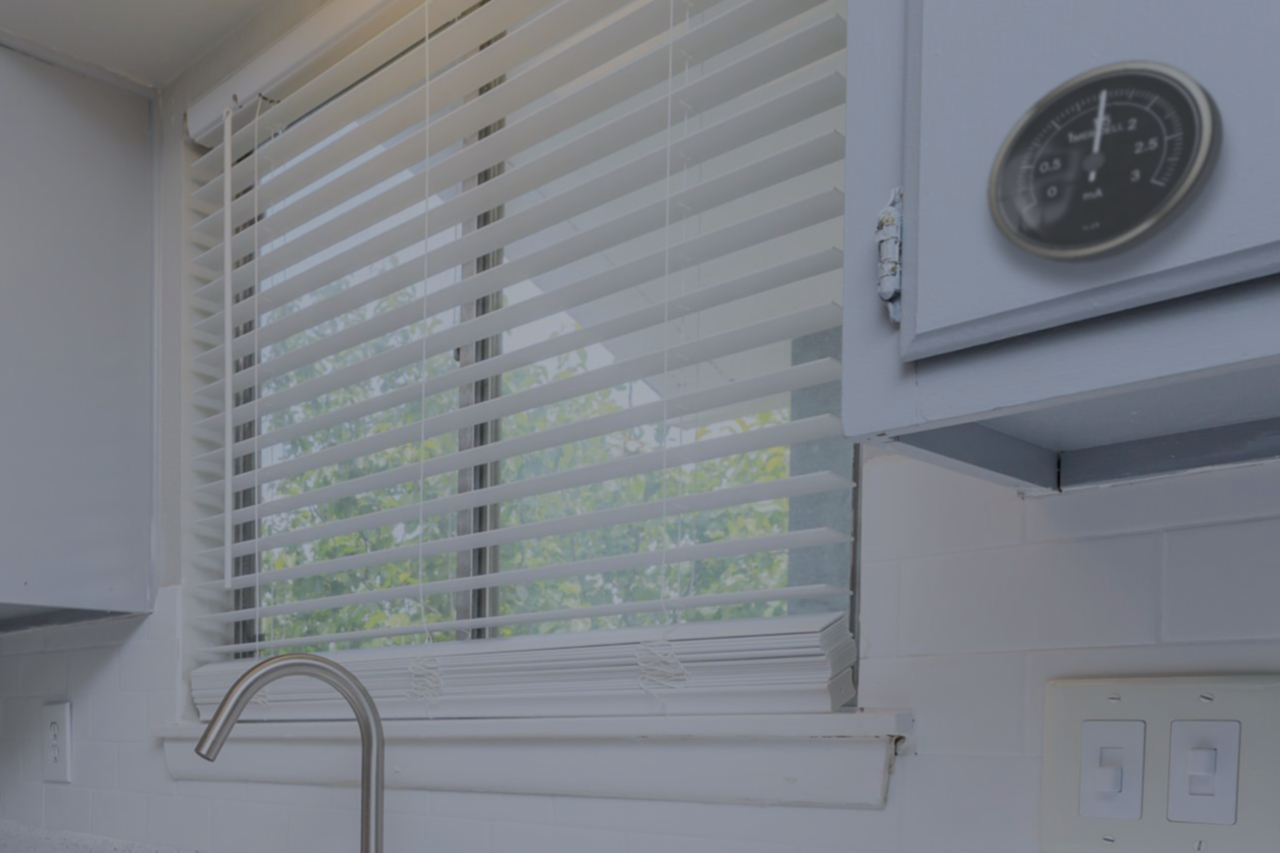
1.5; mA
